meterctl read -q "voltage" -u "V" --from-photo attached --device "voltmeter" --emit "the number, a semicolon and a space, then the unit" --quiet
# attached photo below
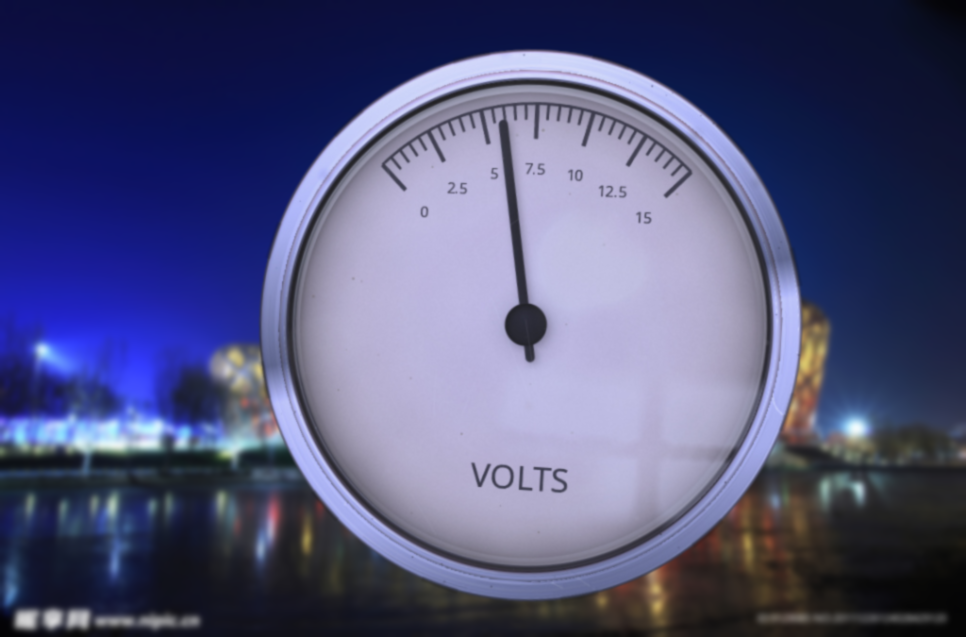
6; V
